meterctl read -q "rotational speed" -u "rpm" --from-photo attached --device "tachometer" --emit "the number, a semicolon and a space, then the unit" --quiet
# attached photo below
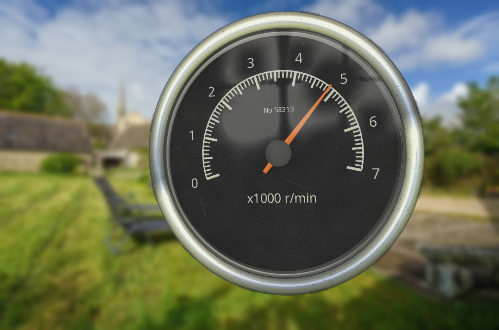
4900; rpm
